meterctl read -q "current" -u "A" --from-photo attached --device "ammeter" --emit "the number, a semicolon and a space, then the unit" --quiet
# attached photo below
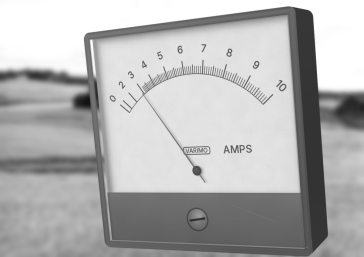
3; A
